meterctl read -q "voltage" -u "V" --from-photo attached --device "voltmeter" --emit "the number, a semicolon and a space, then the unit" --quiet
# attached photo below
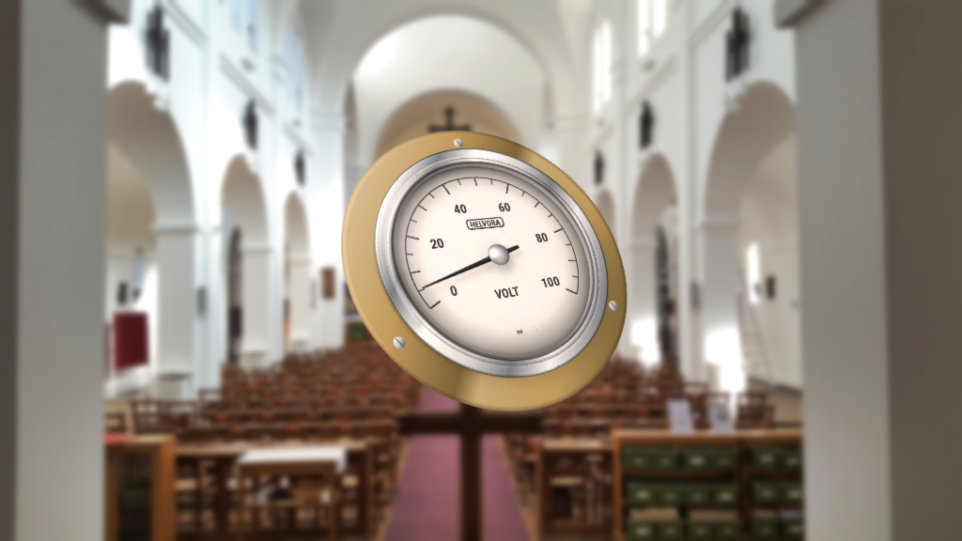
5; V
